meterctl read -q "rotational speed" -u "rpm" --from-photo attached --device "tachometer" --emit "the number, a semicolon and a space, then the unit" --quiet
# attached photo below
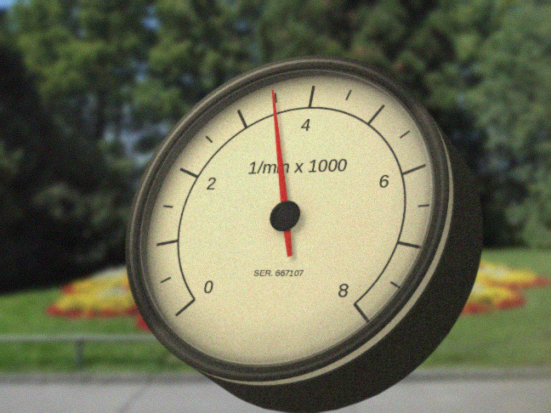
3500; rpm
